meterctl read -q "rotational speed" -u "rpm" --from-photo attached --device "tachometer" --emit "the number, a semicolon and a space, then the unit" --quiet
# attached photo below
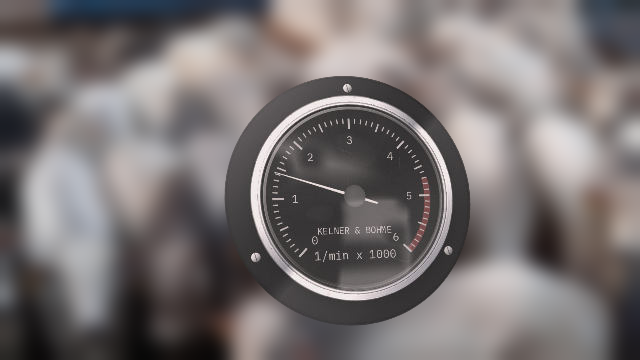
1400; rpm
